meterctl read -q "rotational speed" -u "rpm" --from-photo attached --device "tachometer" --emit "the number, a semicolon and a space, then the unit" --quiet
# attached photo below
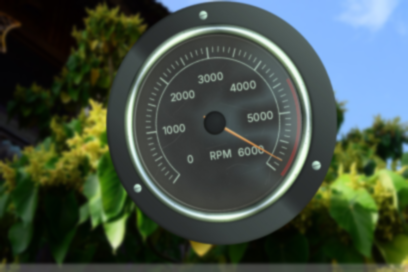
5800; rpm
